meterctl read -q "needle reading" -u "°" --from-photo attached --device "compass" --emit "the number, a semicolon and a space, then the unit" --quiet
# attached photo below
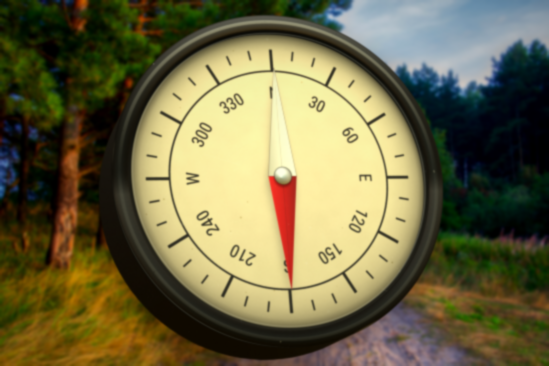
180; °
